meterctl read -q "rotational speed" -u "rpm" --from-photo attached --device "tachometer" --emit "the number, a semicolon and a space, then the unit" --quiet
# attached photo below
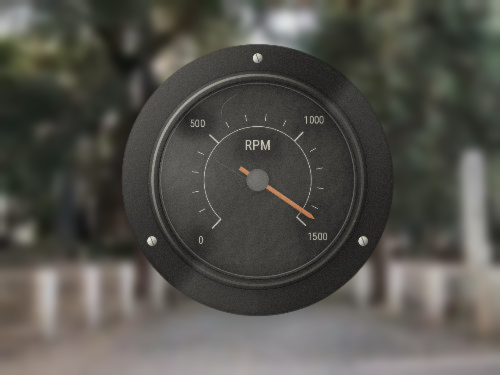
1450; rpm
